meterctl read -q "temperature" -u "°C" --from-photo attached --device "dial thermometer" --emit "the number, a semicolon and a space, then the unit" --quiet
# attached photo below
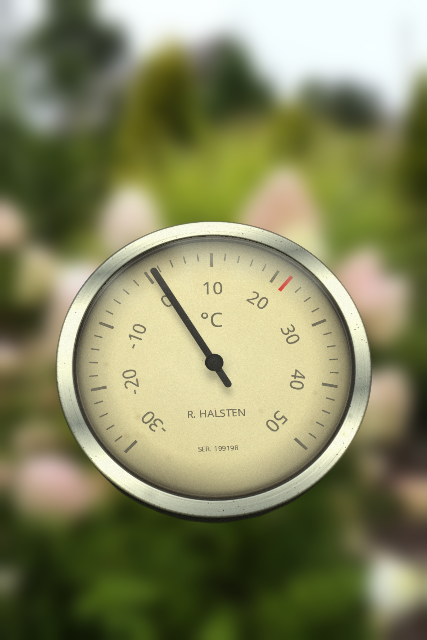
1; °C
